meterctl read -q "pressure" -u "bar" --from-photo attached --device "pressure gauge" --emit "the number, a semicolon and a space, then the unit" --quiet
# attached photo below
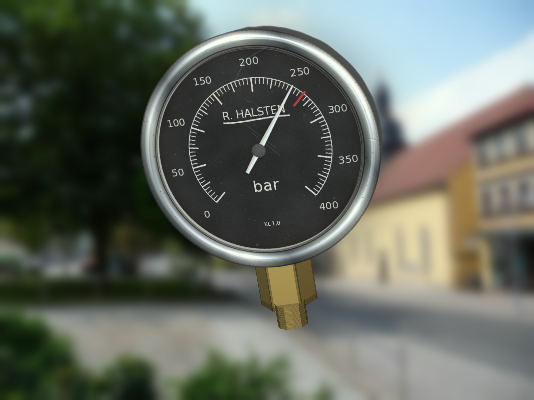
250; bar
